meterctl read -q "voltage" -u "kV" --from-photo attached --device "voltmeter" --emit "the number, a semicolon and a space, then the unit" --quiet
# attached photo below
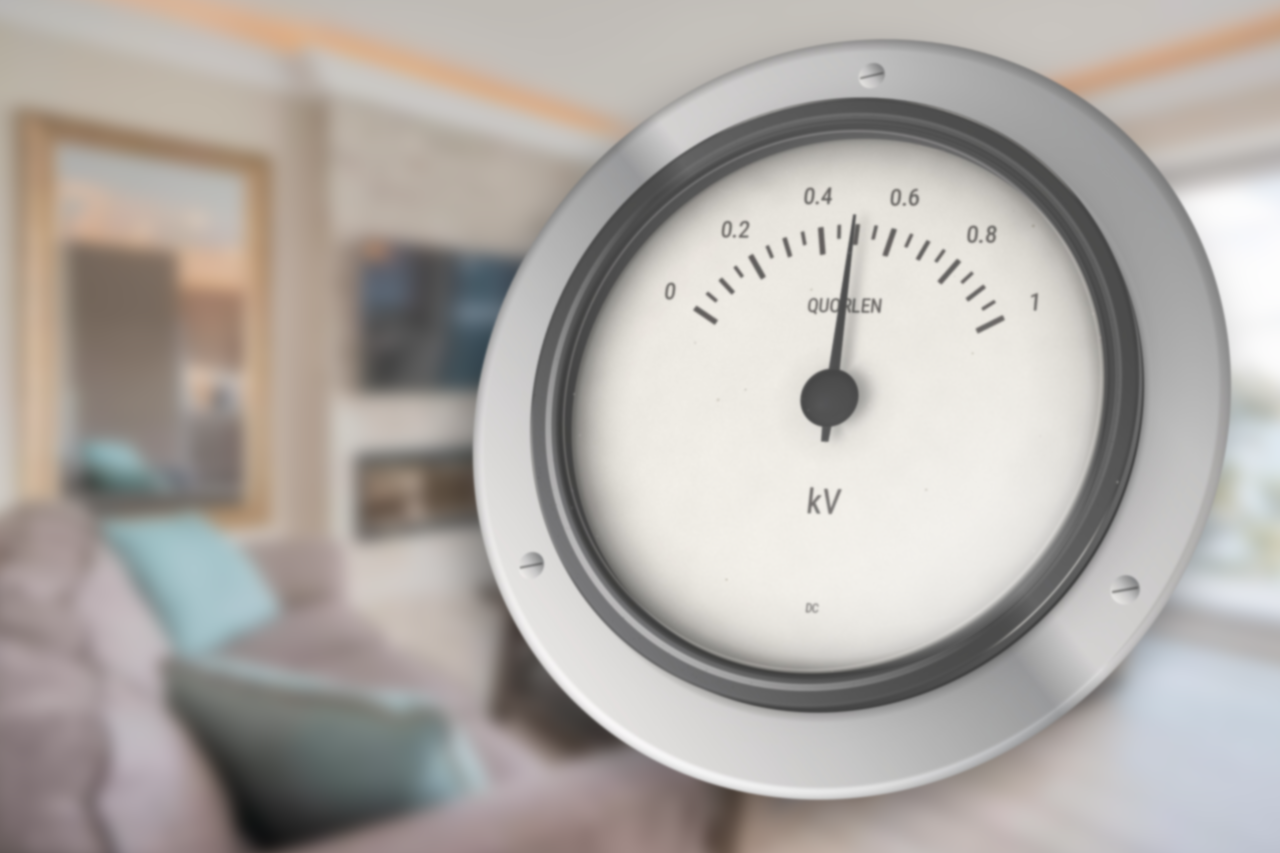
0.5; kV
